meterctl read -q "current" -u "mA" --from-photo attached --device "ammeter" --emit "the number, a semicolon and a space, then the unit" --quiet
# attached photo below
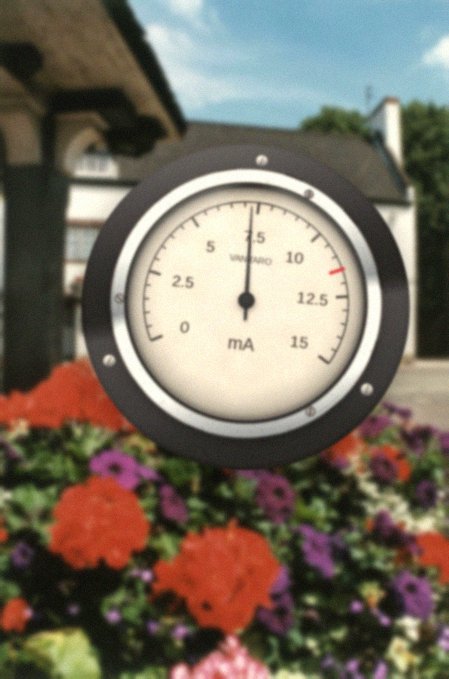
7.25; mA
